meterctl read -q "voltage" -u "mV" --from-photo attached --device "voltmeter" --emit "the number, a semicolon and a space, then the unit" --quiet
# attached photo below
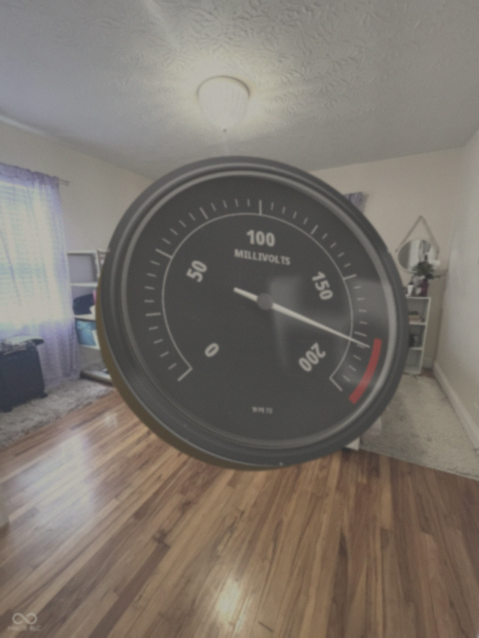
180; mV
